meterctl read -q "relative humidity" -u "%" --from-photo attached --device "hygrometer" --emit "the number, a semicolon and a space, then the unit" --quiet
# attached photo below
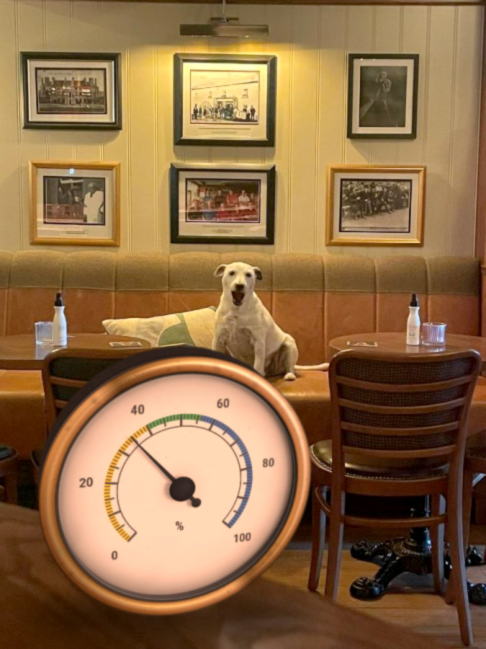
35; %
